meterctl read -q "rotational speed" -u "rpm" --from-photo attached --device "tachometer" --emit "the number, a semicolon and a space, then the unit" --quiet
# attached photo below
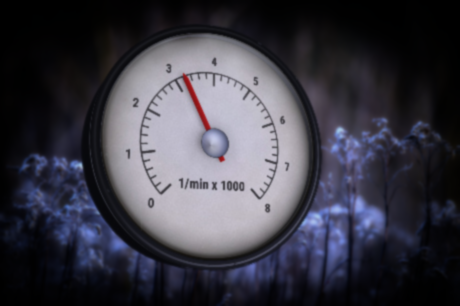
3200; rpm
